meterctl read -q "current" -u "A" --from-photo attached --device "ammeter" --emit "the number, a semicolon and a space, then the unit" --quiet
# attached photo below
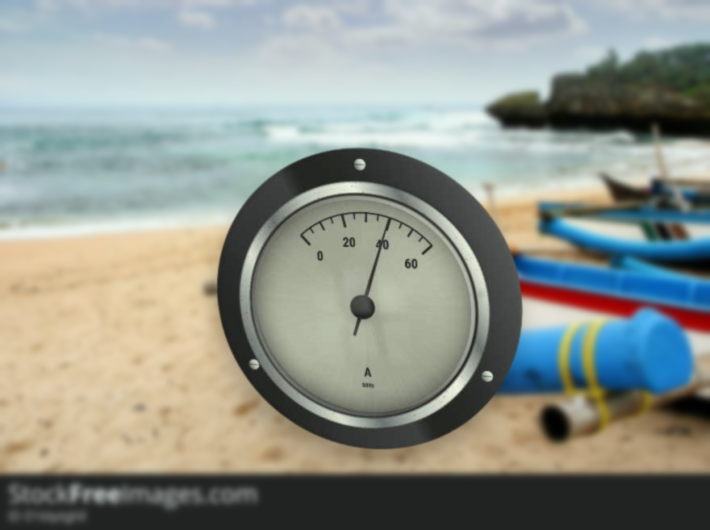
40; A
